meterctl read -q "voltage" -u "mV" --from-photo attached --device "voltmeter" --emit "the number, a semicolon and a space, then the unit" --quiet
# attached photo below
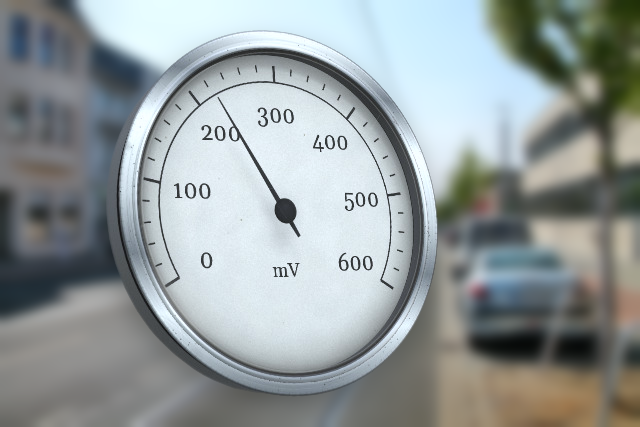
220; mV
